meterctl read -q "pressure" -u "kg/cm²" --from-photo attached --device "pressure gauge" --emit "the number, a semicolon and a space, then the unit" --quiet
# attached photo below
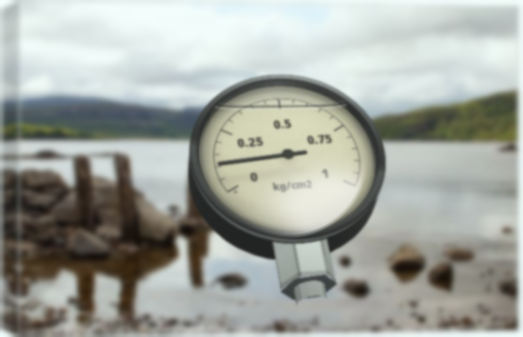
0.1; kg/cm²
